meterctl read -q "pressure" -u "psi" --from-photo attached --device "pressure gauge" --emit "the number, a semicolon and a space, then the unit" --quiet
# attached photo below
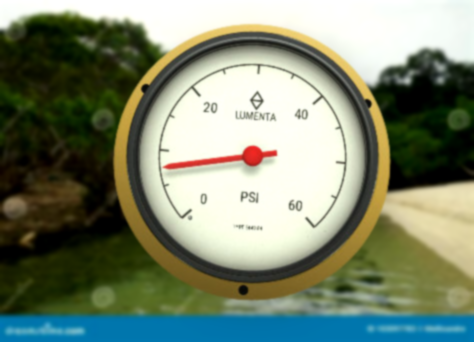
7.5; psi
